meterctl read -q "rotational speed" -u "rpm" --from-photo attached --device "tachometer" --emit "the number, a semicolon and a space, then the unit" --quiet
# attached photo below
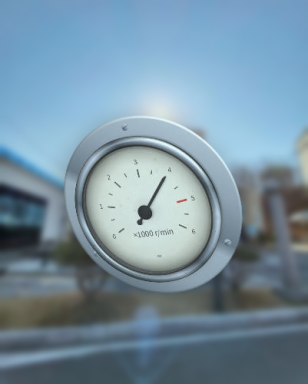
4000; rpm
